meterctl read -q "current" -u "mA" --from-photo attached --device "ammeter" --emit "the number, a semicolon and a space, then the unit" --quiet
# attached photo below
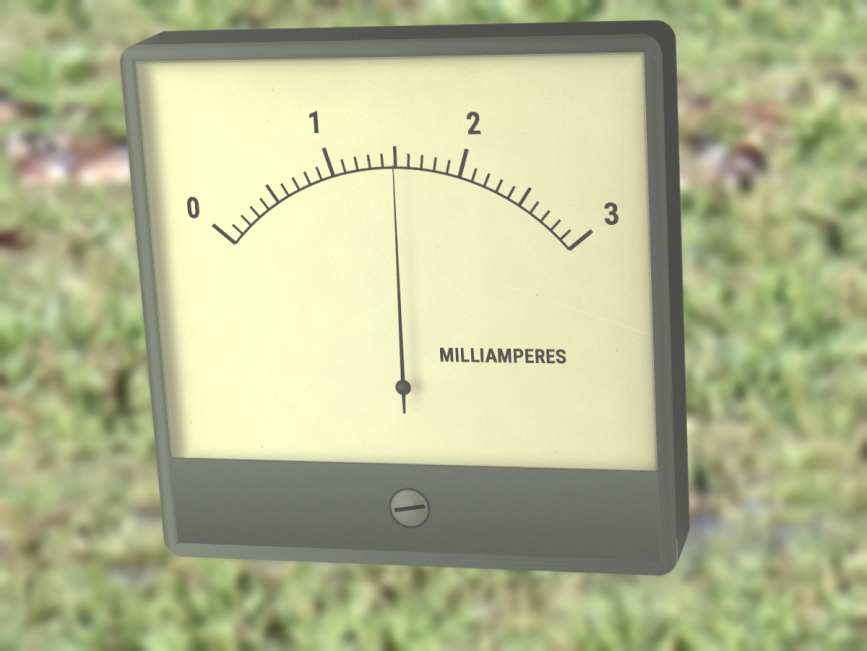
1.5; mA
